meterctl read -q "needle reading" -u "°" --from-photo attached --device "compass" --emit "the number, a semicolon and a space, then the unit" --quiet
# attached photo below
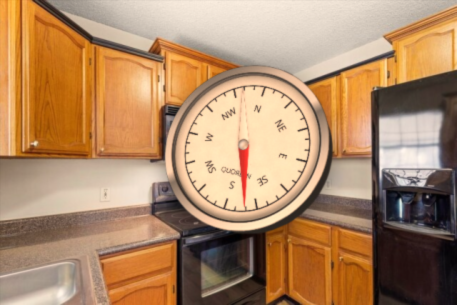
160; °
